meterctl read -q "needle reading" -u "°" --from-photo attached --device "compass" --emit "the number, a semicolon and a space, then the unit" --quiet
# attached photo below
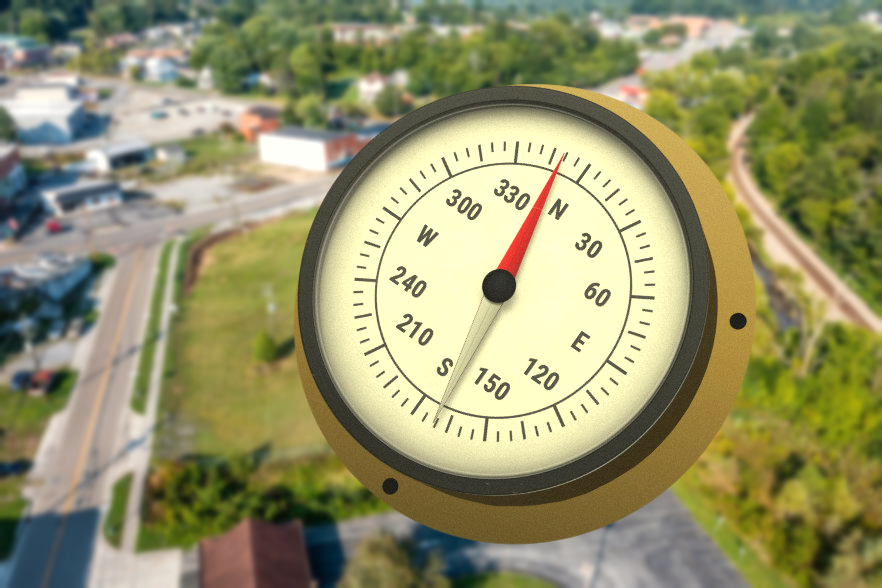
350; °
